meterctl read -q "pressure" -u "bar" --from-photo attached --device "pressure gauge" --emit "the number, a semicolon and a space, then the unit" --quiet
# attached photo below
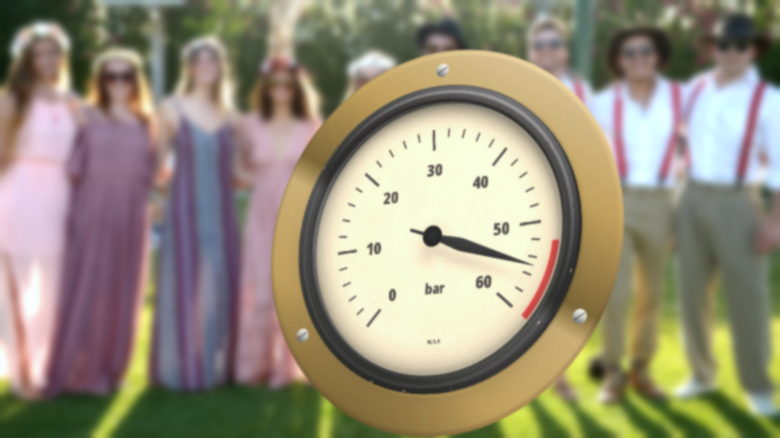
55; bar
